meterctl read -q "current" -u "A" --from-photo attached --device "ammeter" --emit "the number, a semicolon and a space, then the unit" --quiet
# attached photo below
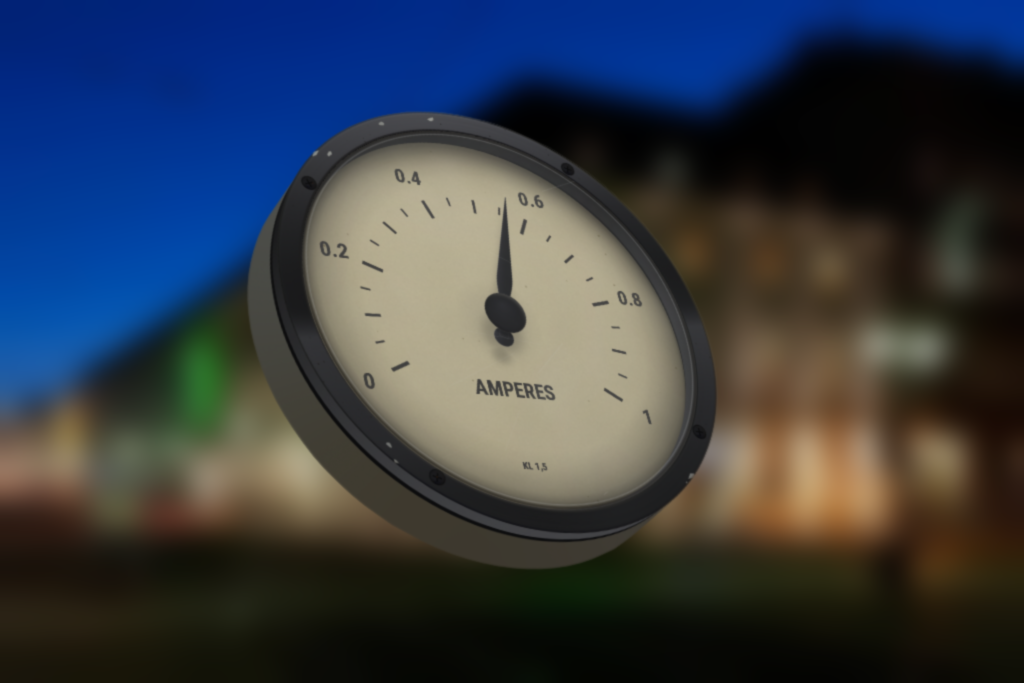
0.55; A
